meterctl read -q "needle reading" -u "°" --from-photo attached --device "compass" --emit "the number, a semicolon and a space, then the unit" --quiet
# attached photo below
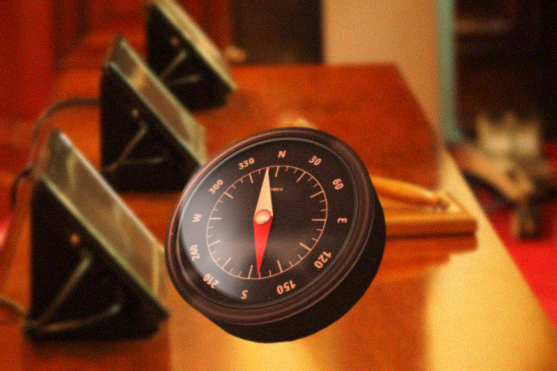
170; °
